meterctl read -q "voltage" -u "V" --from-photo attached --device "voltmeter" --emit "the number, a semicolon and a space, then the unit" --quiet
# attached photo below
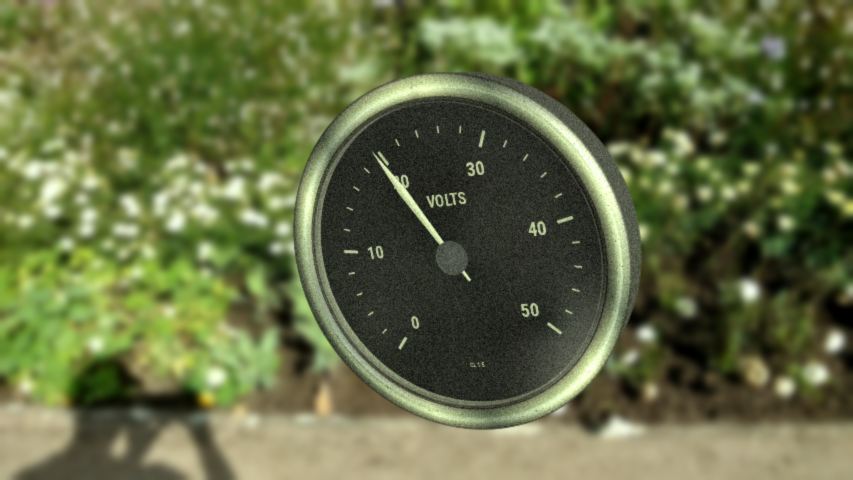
20; V
